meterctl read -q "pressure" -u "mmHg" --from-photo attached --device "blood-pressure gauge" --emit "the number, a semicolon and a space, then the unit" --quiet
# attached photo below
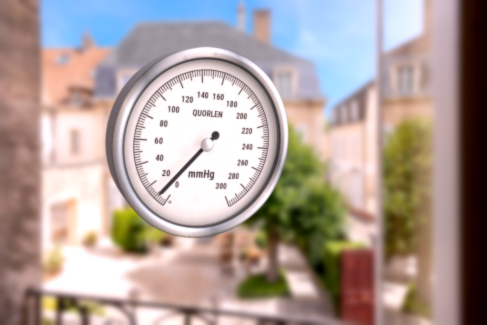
10; mmHg
